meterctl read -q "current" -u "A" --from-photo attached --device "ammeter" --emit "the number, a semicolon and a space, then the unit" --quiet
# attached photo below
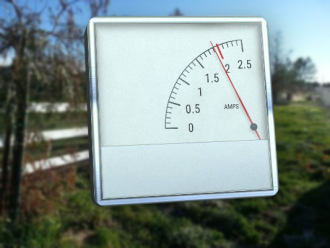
1.9; A
